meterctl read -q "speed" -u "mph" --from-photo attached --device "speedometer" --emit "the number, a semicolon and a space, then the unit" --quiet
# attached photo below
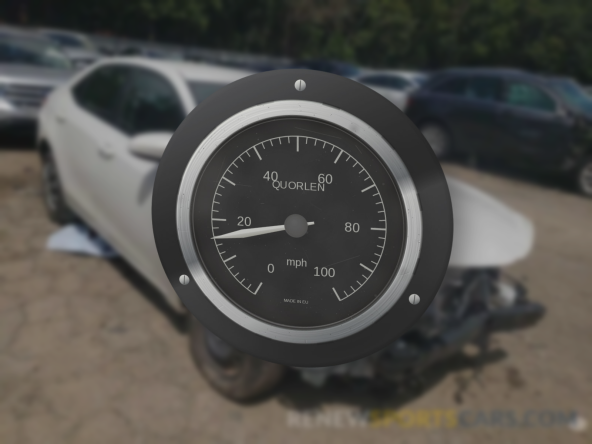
16; mph
